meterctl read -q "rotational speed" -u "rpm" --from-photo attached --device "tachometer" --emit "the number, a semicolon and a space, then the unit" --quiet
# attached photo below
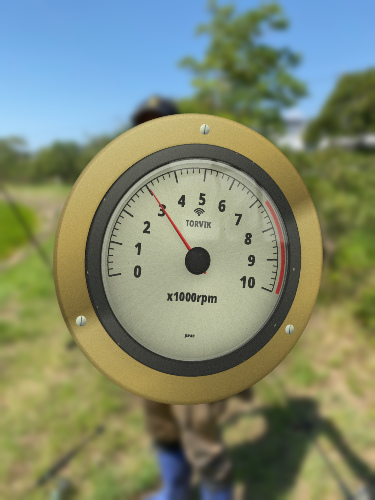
3000; rpm
